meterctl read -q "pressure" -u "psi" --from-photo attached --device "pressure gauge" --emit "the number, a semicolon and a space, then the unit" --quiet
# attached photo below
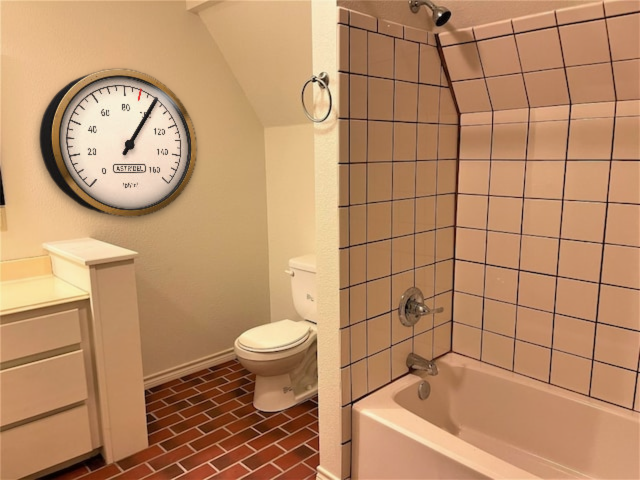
100; psi
